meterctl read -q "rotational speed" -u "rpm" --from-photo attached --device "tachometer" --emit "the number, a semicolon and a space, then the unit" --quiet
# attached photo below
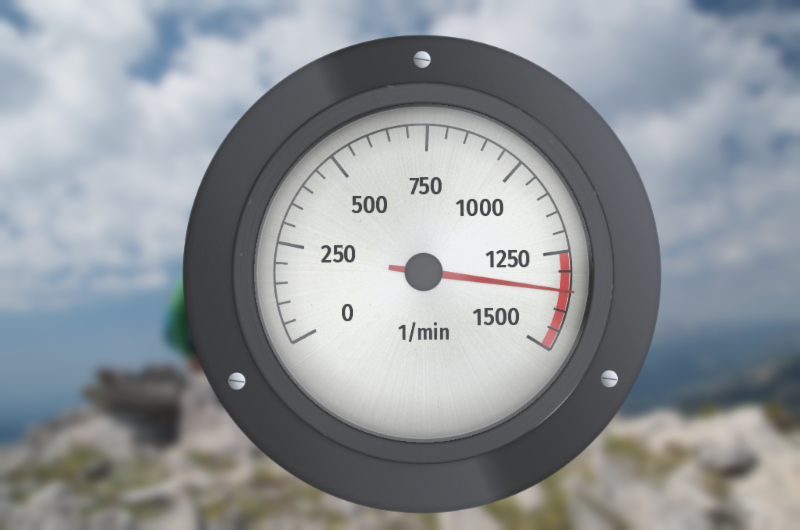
1350; rpm
